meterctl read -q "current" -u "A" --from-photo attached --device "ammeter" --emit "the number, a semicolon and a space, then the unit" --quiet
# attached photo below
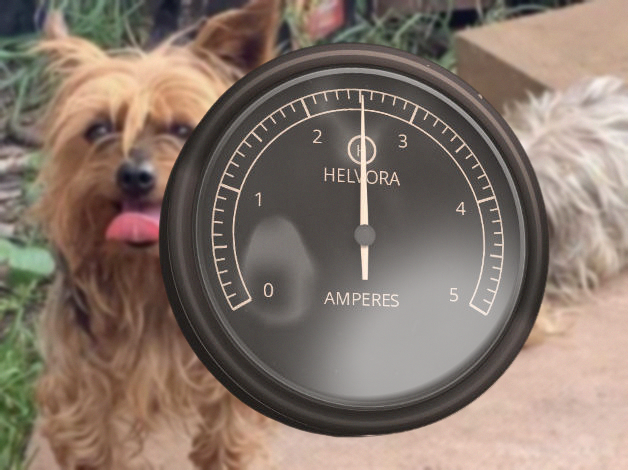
2.5; A
